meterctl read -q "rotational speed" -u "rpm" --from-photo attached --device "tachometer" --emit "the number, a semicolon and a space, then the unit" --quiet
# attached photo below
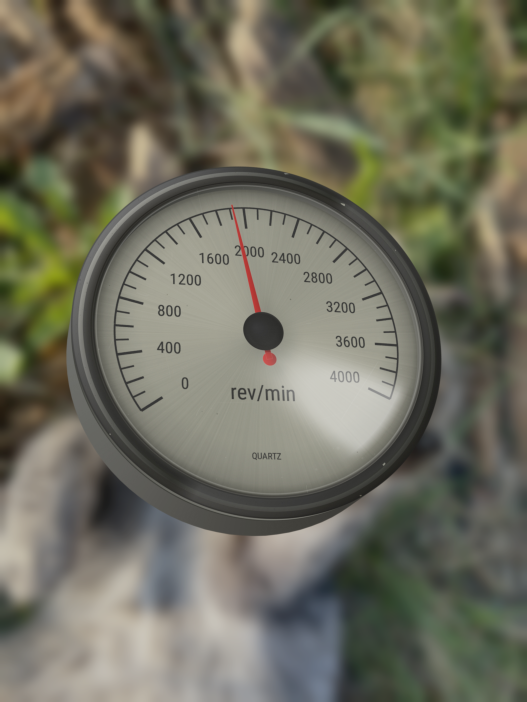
1900; rpm
